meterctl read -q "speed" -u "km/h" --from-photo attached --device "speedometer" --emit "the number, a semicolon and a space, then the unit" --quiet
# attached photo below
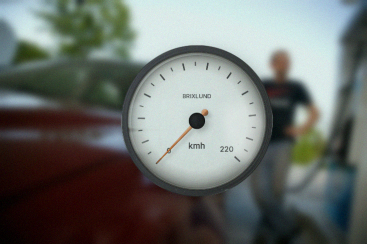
0; km/h
